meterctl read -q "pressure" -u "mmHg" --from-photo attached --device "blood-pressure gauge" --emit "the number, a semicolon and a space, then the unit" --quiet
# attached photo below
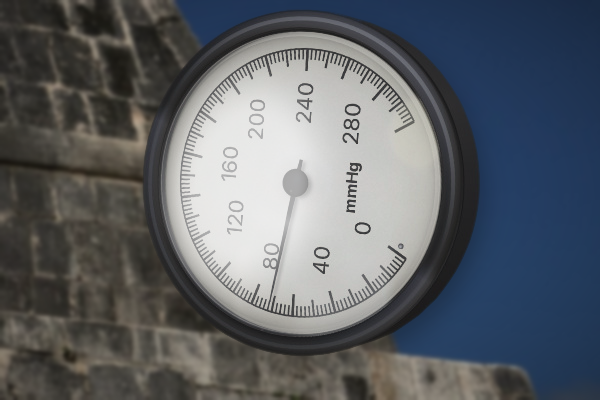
70; mmHg
